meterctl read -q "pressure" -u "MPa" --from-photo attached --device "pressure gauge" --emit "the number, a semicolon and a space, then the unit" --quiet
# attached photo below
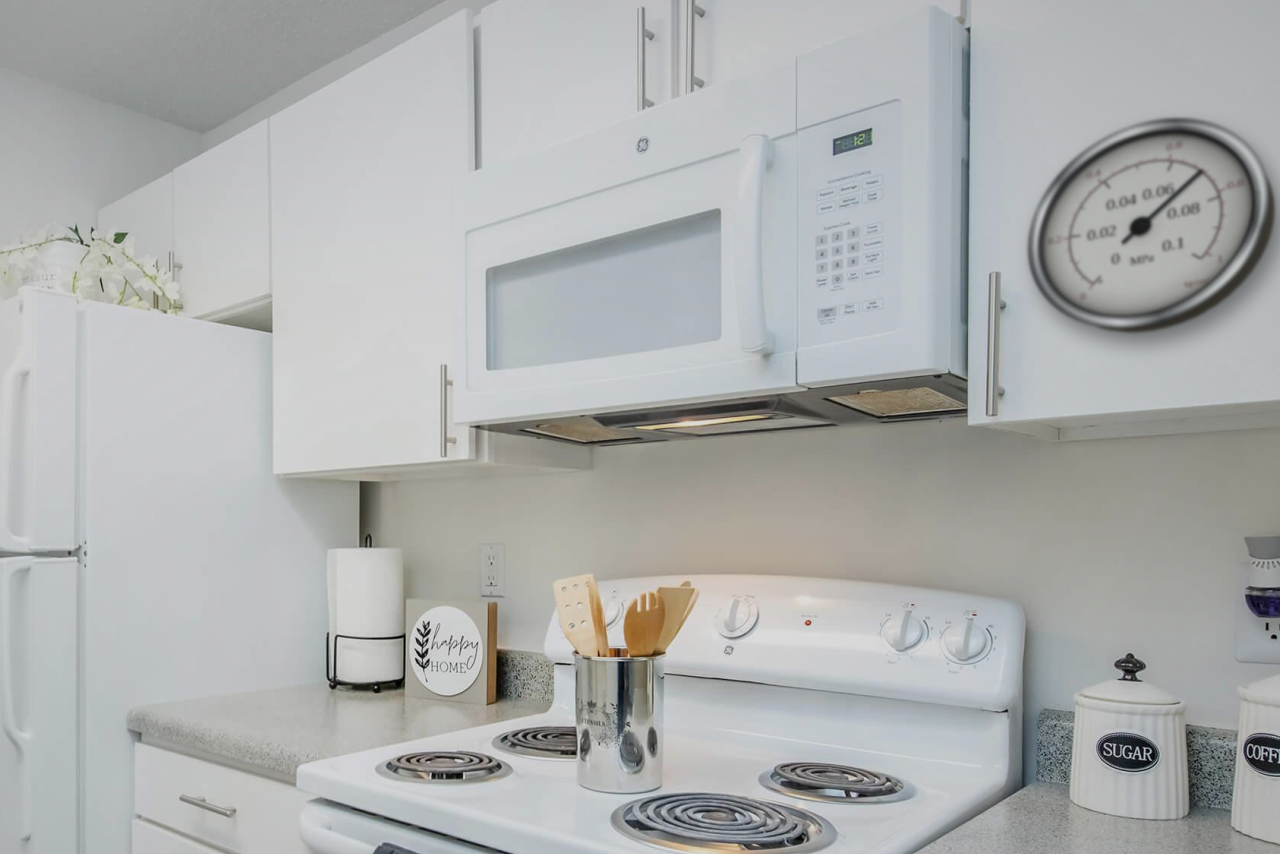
0.07; MPa
